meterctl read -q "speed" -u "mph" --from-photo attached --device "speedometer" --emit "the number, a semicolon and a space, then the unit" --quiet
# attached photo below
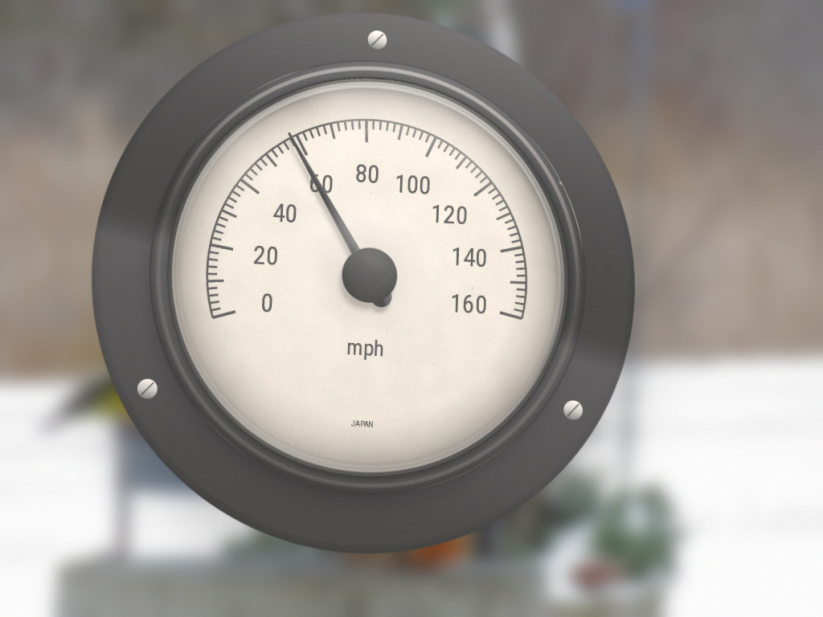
58; mph
